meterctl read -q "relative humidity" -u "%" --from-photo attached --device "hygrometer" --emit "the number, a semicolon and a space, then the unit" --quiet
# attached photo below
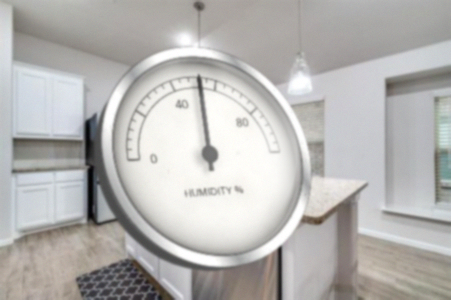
52; %
